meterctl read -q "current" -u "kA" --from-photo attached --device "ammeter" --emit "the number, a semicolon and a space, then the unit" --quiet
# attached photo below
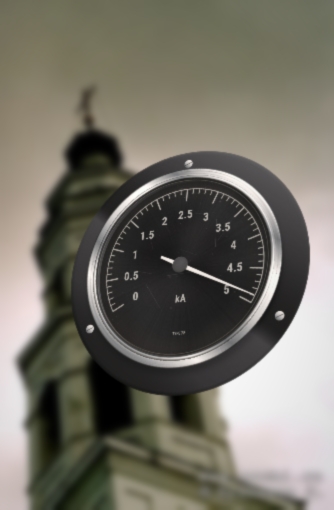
4.9; kA
